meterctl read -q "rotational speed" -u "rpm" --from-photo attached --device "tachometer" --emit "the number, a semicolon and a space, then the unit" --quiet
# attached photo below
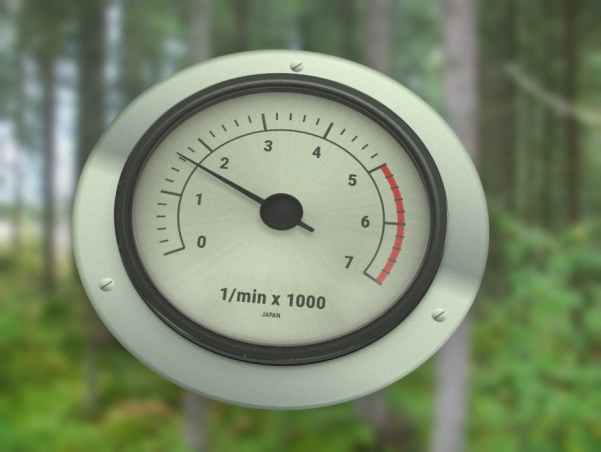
1600; rpm
